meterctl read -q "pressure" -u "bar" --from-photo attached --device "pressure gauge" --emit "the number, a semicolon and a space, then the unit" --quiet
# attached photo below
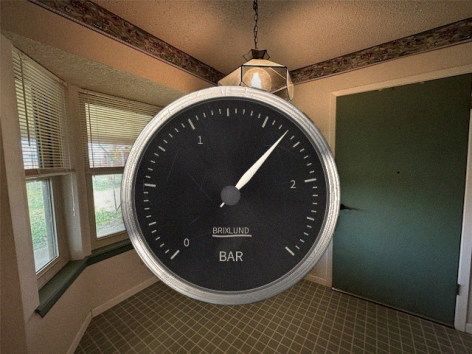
1.65; bar
